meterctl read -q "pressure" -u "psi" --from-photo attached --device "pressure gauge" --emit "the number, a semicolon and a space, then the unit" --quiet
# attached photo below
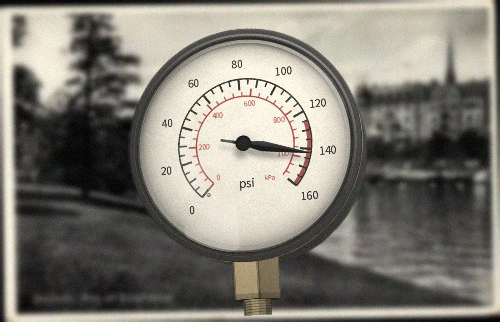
142.5; psi
